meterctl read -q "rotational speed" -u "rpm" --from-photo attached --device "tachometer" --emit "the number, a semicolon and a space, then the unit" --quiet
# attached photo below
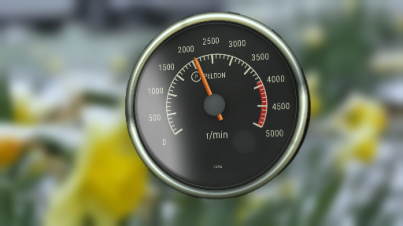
2100; rpm
